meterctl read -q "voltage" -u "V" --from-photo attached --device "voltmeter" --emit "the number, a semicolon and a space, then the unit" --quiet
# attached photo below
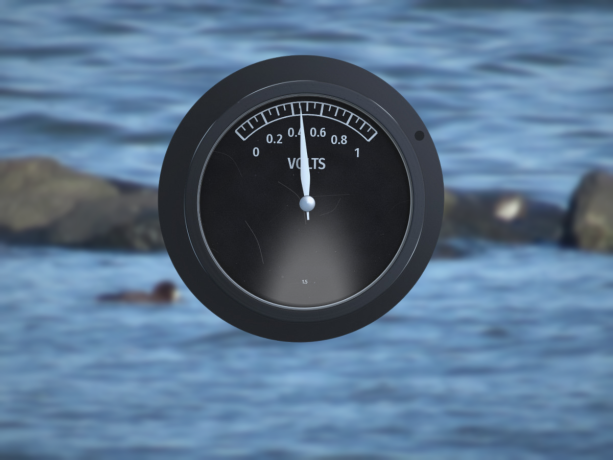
0.45; V
